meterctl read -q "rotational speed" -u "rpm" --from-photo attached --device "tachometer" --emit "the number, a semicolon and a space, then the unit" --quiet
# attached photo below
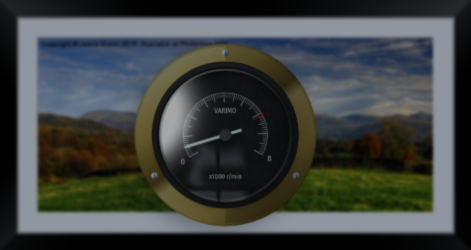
500; rpm
